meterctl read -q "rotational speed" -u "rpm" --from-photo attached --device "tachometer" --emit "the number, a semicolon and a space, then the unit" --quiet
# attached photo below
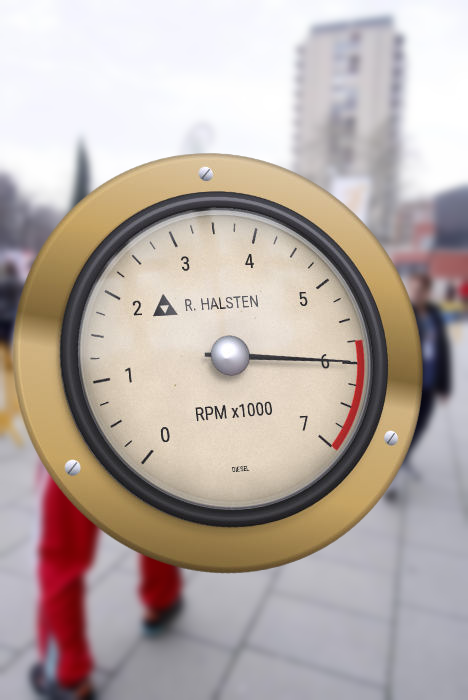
6000; rpm
